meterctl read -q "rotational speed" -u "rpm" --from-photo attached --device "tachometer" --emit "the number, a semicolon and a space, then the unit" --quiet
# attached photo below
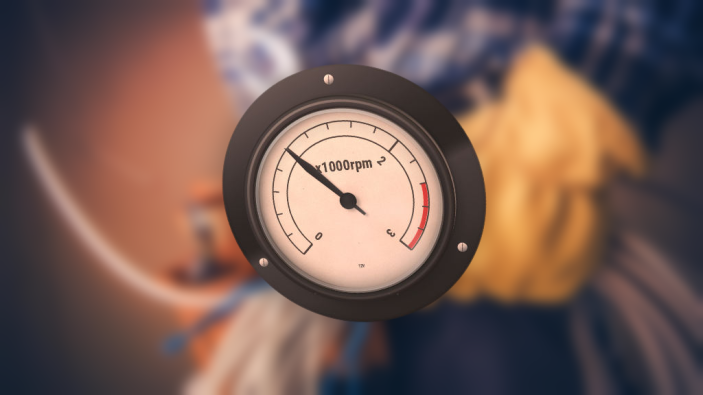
1000; rpm
